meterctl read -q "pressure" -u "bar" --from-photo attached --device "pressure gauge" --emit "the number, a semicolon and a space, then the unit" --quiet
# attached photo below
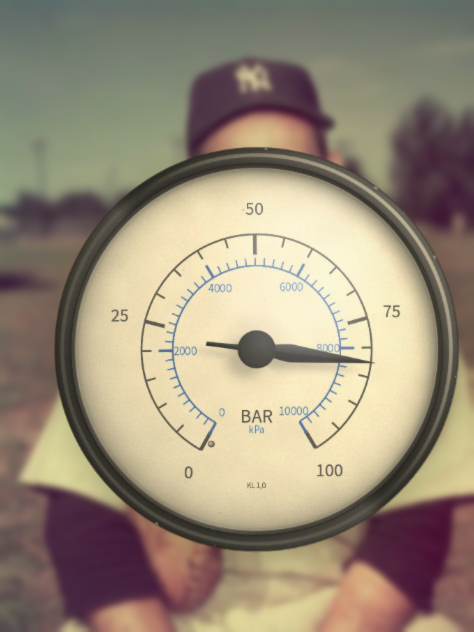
82.5; bar
